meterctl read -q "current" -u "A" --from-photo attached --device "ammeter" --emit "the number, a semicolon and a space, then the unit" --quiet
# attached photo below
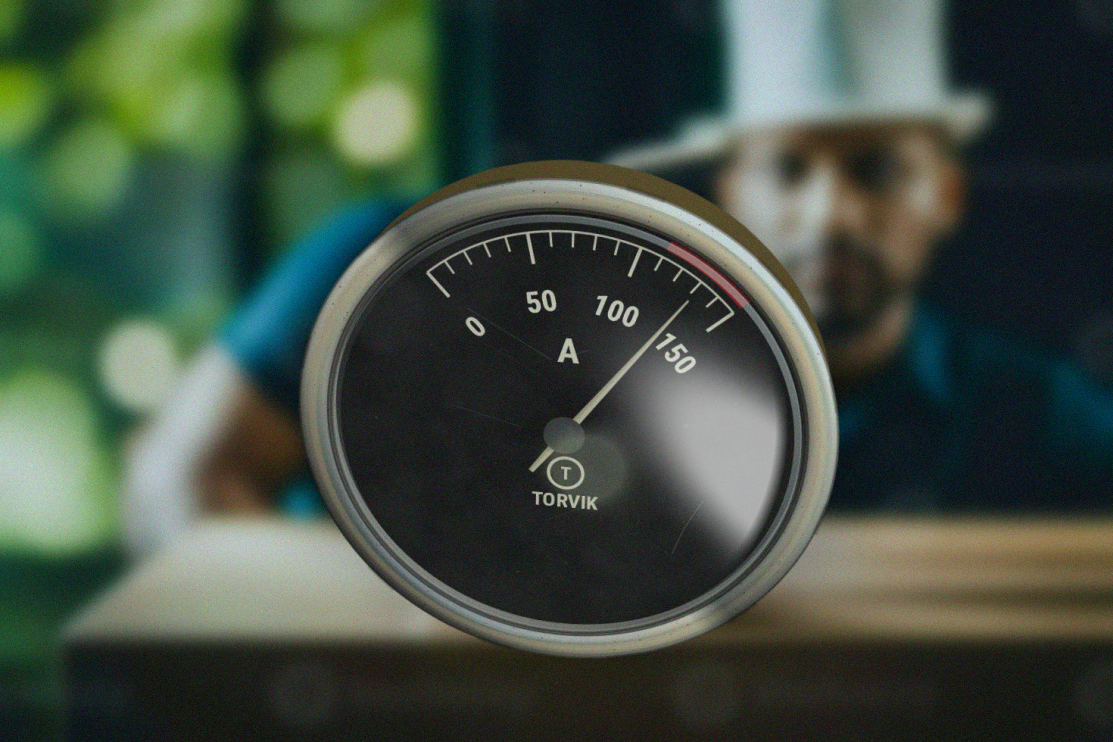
130; A
